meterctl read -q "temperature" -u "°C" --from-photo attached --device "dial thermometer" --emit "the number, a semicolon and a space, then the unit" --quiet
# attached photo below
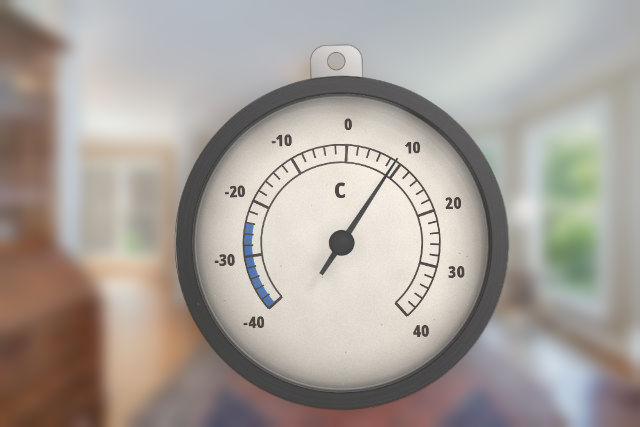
9; °C
